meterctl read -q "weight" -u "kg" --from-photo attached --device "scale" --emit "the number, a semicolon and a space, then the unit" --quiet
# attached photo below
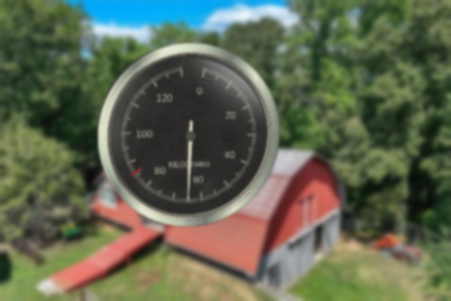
65; kg
